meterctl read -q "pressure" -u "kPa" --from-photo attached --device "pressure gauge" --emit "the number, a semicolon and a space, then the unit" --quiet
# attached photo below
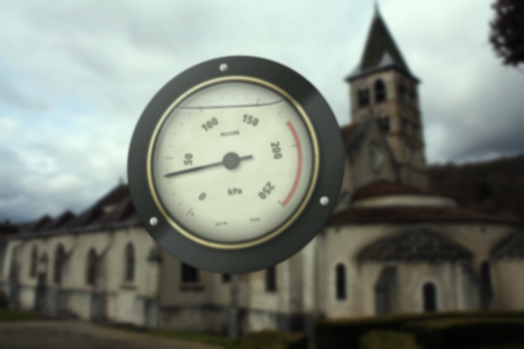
35; kPa
